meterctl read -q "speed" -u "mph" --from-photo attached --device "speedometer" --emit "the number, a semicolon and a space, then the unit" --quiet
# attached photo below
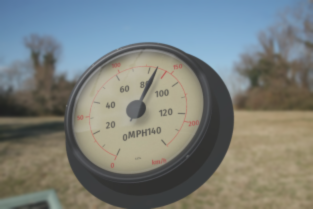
85; mph
